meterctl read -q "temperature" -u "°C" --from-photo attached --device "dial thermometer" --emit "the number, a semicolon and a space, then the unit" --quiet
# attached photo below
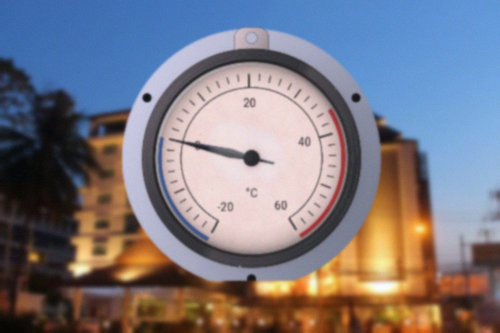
0; °C
